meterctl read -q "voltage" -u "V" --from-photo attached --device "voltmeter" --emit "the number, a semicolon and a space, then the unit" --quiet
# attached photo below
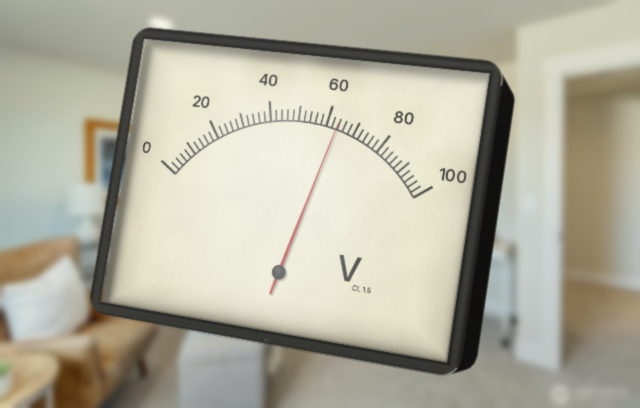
64; V
